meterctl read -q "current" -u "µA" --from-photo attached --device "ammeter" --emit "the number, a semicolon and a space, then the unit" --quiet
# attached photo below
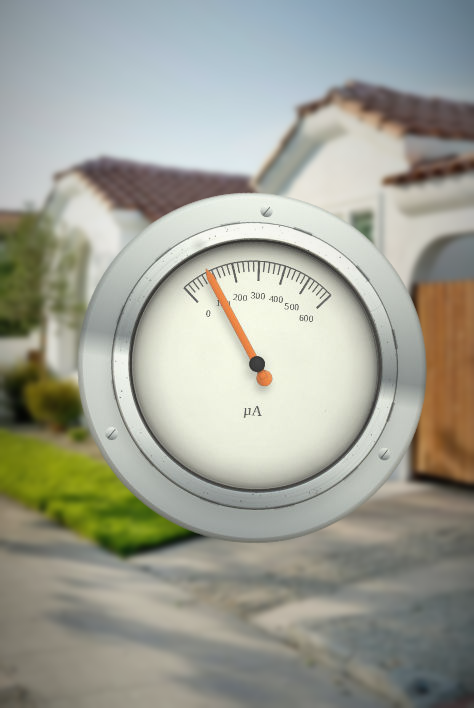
100; µA
